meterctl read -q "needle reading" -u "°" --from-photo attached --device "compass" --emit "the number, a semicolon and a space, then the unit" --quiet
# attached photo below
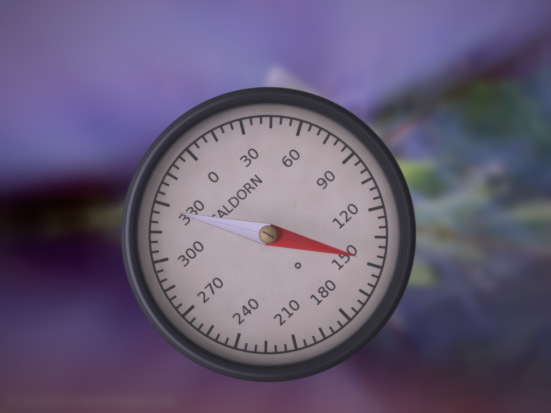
147.5; °
